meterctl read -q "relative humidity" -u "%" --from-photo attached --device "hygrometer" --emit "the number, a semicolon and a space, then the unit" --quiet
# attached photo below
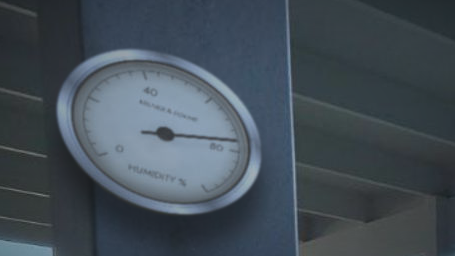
76; %
